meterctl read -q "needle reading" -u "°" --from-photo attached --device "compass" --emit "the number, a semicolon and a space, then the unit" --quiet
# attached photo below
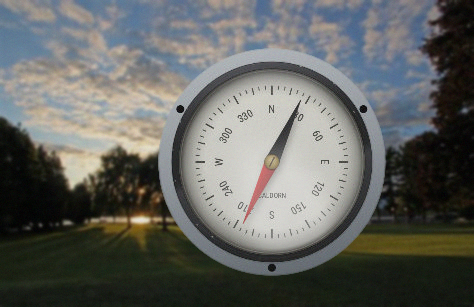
205; °
